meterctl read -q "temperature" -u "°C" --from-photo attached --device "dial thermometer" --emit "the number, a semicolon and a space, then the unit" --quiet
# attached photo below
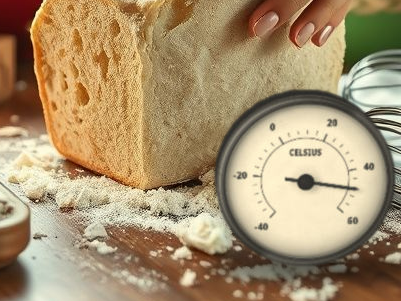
48; °C
